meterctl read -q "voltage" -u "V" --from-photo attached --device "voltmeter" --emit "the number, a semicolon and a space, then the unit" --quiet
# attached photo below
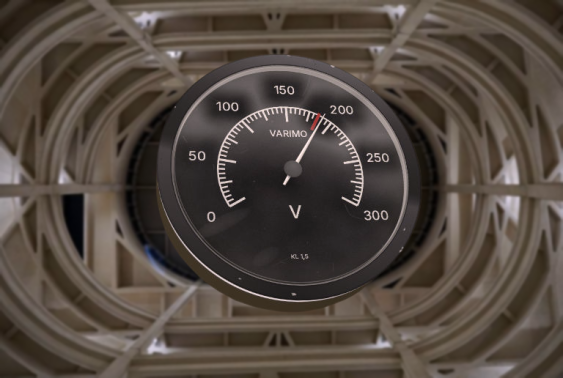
190; V
